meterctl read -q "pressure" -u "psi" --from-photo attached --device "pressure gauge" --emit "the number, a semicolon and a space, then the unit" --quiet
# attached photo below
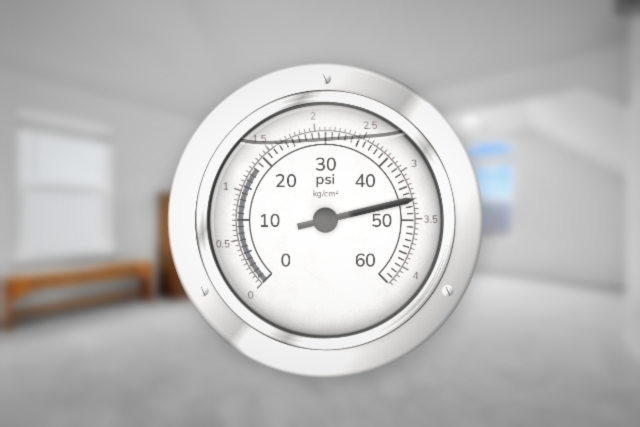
47; psi
